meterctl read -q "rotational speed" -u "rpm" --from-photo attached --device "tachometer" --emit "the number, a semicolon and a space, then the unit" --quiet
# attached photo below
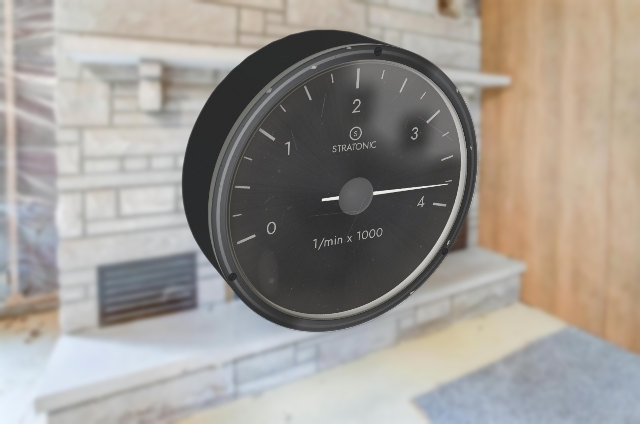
3750; rpm
